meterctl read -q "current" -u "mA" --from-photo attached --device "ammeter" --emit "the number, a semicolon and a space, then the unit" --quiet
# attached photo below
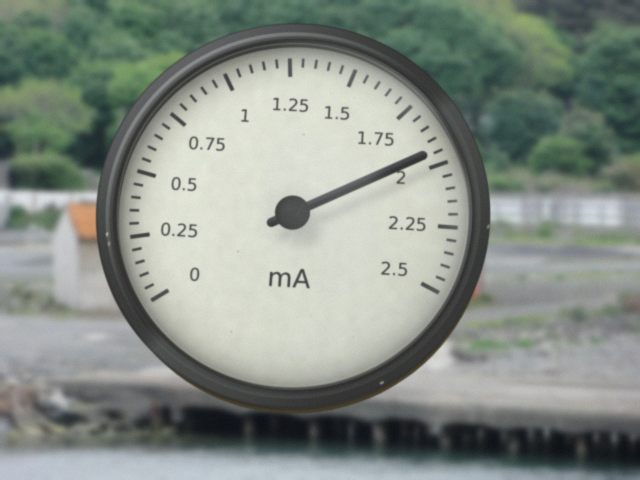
1.95; mA
